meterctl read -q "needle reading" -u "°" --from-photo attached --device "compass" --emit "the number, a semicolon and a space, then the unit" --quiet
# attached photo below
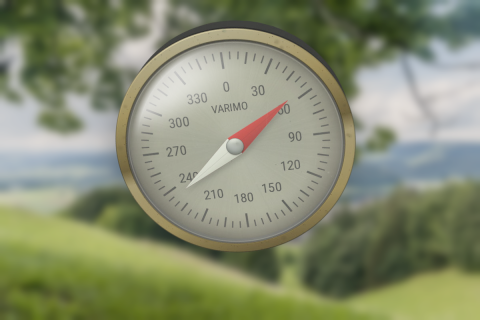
55; °
